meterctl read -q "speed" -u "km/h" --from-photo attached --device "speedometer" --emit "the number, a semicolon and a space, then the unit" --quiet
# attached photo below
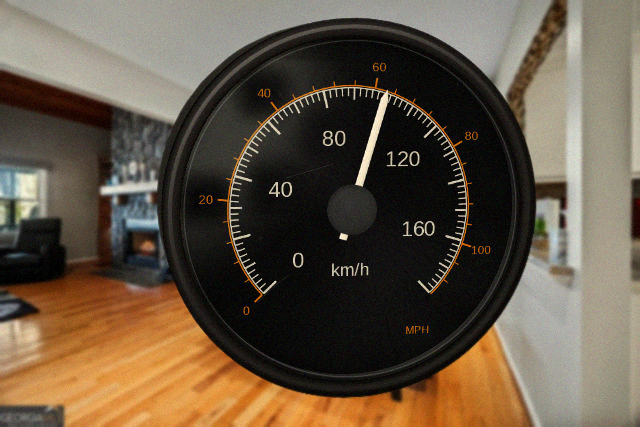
100; km/h
